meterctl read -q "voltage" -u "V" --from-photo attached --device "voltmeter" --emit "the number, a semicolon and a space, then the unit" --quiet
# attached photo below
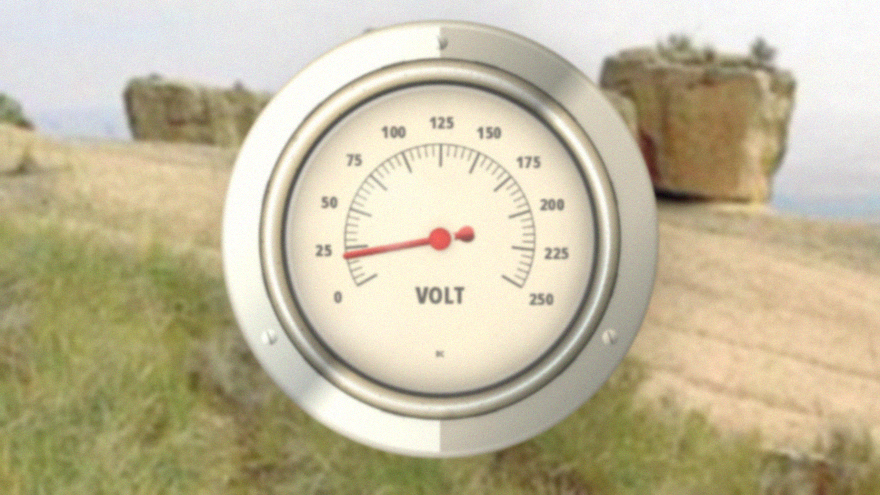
20; V
